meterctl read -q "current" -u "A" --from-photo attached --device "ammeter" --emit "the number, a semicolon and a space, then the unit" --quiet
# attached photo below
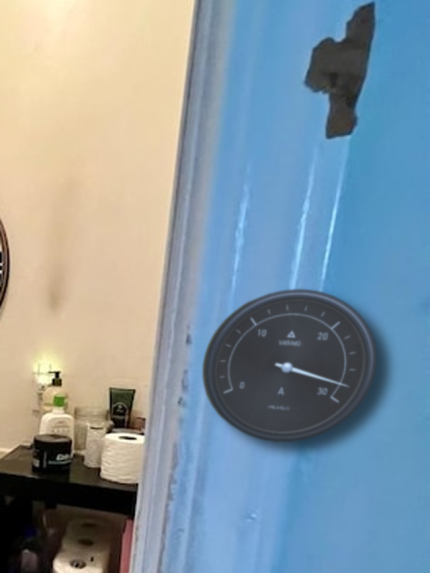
28; A
